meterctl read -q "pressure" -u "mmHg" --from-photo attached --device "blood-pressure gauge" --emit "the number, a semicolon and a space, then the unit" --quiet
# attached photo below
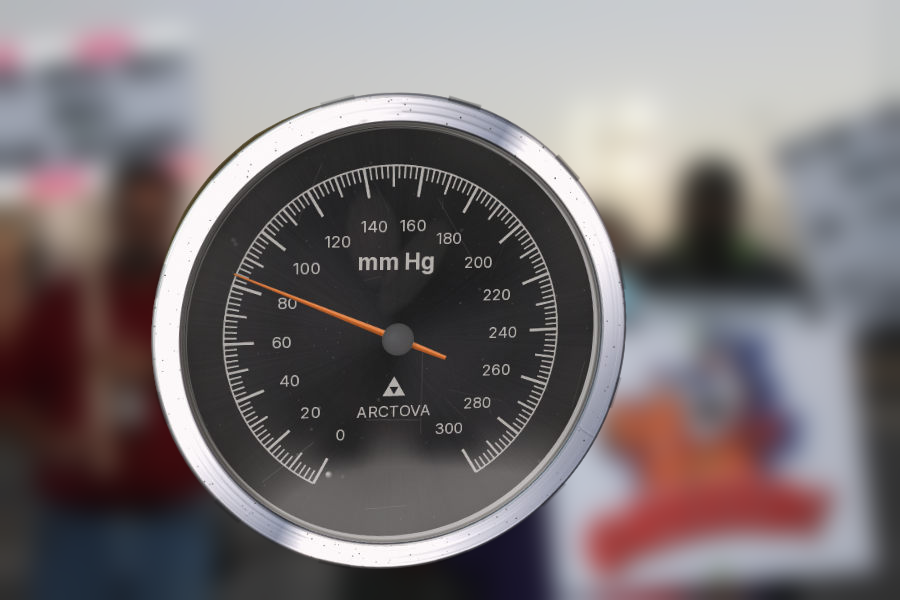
84; mmHg
